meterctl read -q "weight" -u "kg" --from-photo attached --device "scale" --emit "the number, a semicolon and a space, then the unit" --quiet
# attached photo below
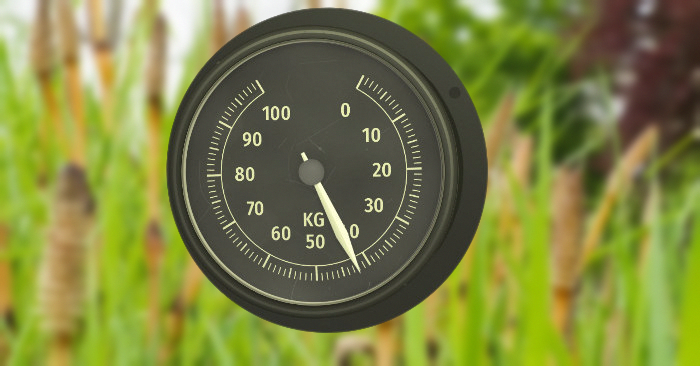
42; kg
